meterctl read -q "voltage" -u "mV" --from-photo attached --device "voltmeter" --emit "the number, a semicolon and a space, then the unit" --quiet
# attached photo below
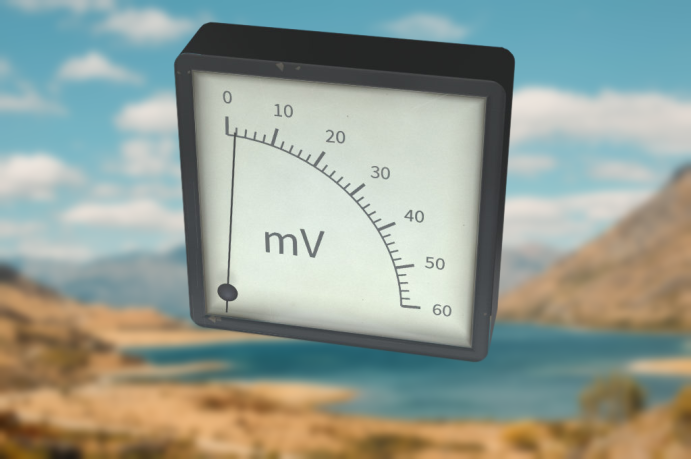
2; mV
